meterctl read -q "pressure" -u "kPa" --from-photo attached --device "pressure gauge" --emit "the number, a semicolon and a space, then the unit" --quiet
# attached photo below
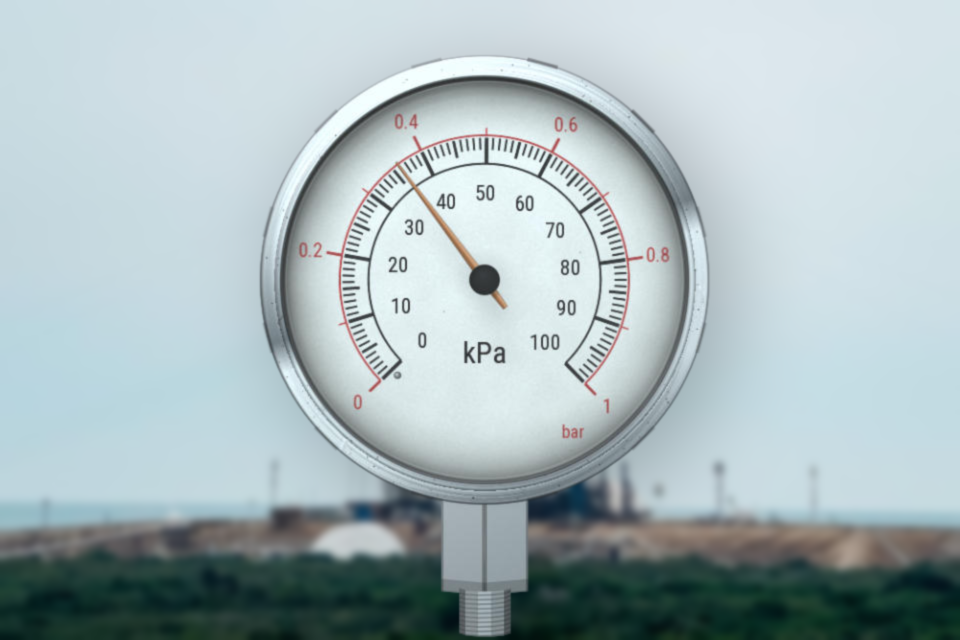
36; kPa
